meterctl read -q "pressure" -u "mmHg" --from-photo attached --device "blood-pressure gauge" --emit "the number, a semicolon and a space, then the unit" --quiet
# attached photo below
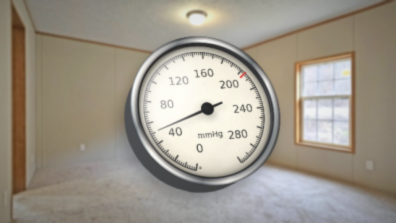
50; mmHg
